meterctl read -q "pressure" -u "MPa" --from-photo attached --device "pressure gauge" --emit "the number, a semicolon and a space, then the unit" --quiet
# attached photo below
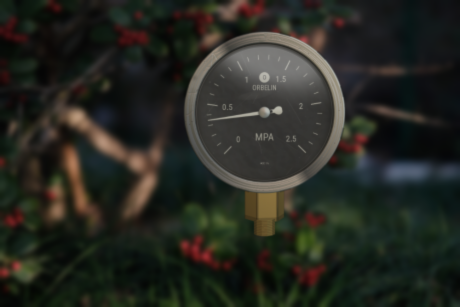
0.35; MPa
